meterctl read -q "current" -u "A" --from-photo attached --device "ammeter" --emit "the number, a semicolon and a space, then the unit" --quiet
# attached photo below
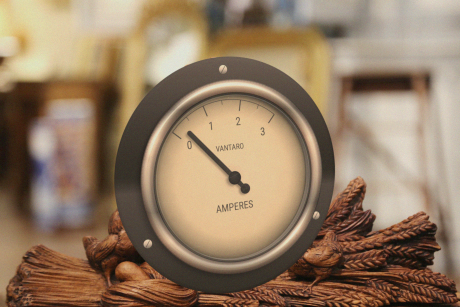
0.25; A
